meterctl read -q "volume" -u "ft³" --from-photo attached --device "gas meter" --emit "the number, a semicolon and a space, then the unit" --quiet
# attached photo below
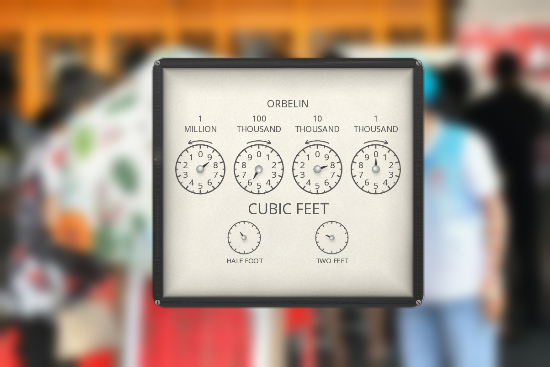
858000; ft³
